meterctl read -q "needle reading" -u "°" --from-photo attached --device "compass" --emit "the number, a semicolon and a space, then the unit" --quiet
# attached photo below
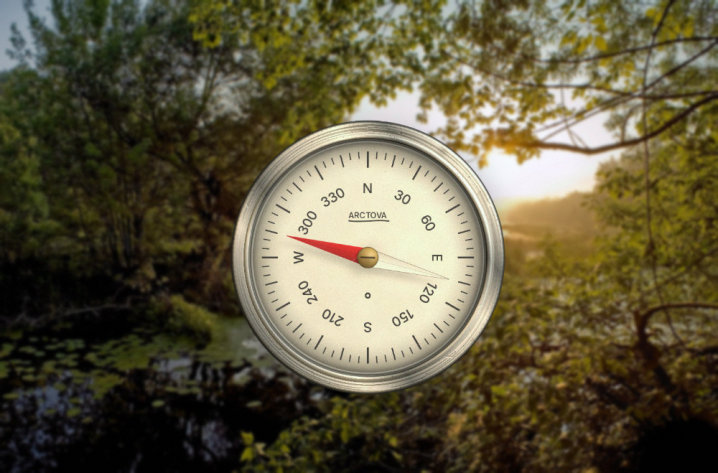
285; °
